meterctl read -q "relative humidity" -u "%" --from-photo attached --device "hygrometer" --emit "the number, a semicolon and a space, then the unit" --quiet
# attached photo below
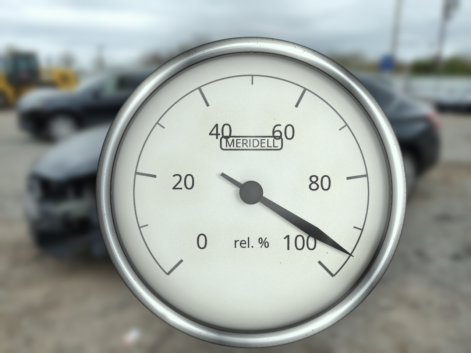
95; %
